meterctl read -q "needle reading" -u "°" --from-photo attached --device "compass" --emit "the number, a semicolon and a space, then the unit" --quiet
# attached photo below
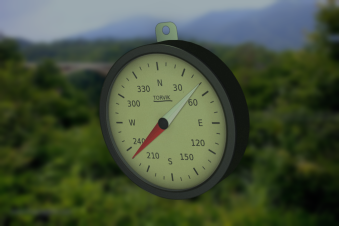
230; °
